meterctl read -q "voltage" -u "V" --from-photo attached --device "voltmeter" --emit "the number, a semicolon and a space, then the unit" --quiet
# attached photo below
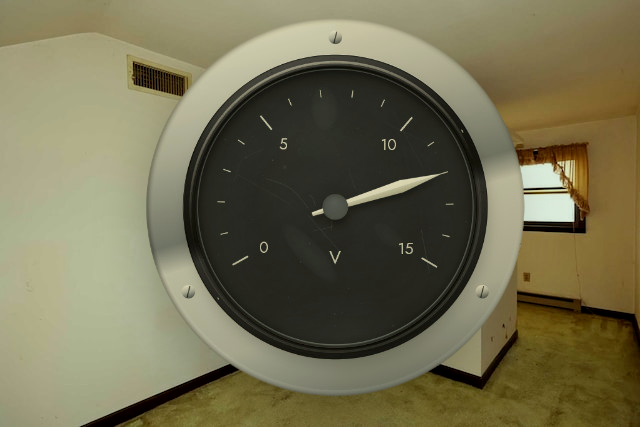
12; V
